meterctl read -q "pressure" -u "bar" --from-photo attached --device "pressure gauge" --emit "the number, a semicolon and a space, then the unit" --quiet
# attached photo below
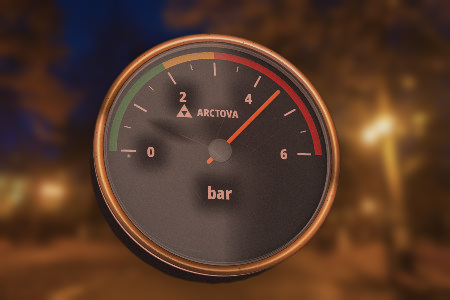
4.5; bar
